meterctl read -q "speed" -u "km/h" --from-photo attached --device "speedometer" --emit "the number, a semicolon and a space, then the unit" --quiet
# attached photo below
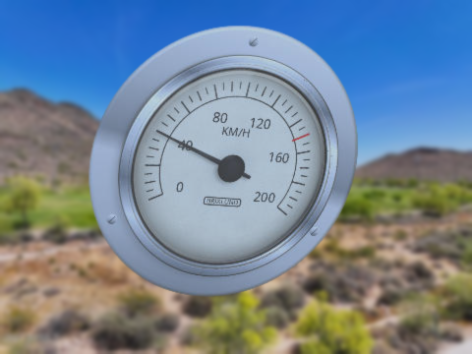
40; km/h
